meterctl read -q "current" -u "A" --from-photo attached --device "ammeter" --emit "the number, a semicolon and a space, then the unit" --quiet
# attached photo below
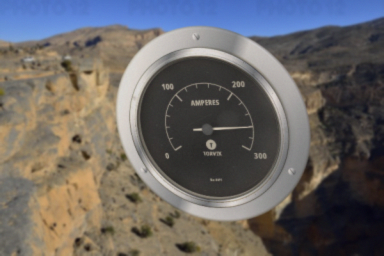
260; A
